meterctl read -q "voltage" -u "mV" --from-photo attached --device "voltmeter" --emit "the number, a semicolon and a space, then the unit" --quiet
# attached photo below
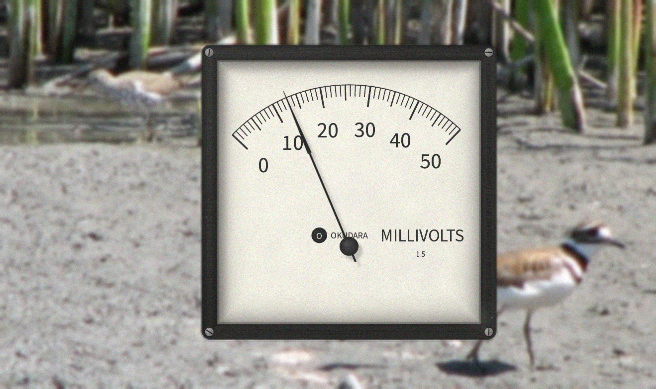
13; mV
